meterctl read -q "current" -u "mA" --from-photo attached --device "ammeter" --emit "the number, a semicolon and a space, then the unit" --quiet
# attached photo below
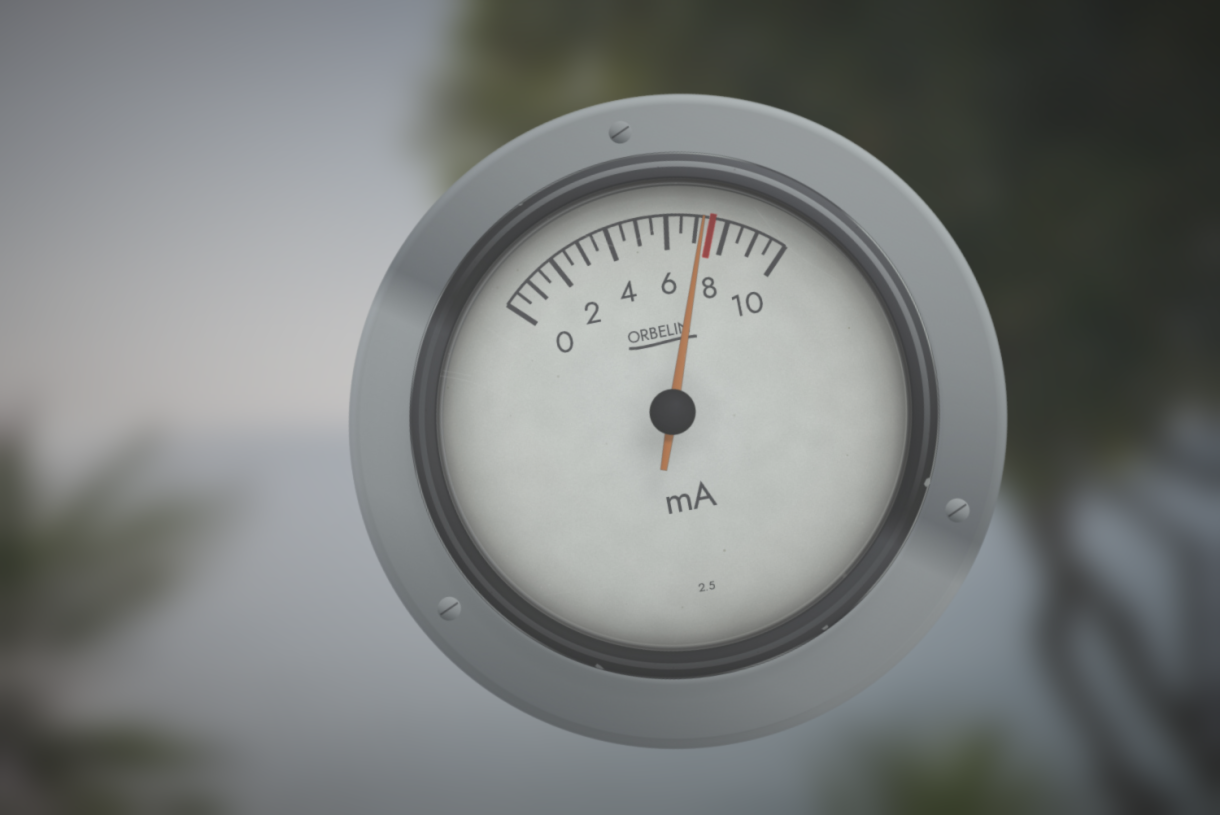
7.25; mA
